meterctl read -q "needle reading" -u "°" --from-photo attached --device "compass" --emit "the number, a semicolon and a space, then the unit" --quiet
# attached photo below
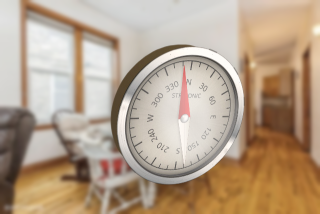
350; °
